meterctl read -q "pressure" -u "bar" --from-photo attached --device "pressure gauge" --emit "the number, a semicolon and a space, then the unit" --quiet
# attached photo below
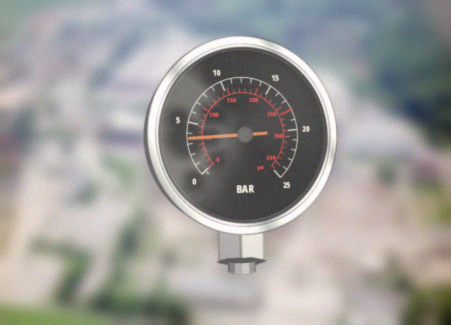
3.5; bar
